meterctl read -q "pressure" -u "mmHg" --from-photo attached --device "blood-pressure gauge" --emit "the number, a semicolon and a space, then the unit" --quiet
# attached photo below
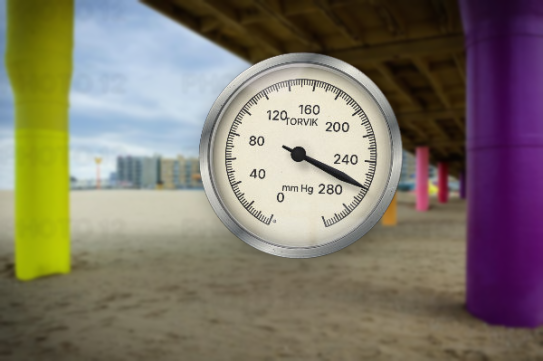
260; mmHg
